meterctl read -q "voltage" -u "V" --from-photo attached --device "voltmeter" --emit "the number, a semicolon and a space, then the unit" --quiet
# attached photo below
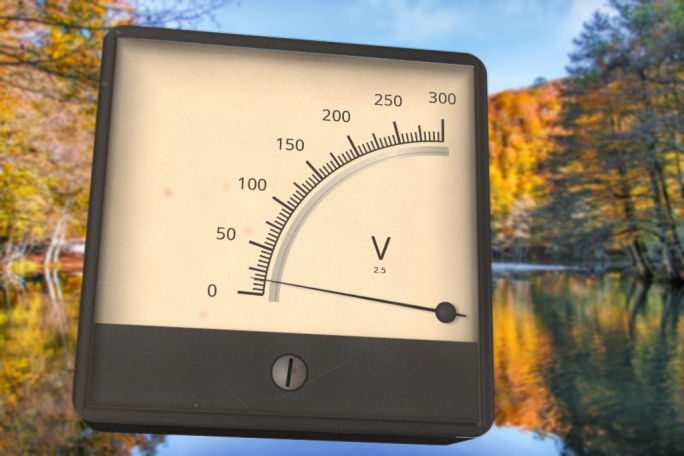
15; V
